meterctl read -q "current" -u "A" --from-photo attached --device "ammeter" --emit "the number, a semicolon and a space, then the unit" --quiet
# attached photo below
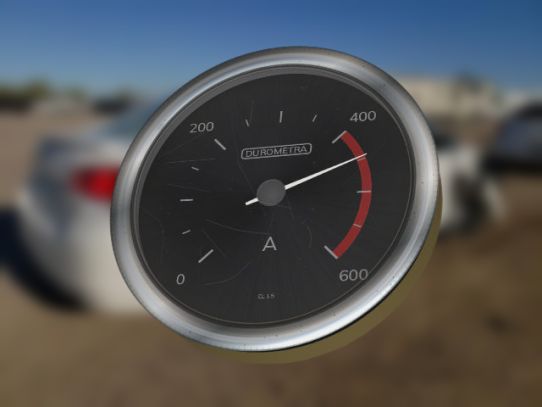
450; A
